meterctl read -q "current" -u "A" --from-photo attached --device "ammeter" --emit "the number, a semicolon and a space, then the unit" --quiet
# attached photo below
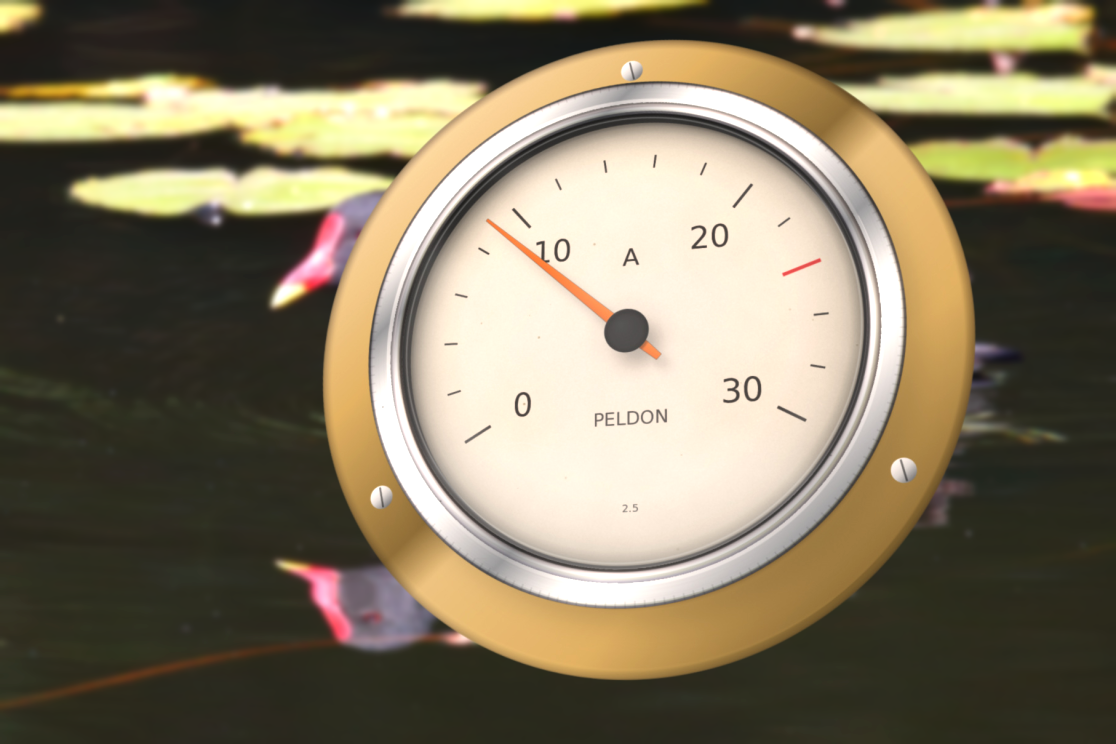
9; A
